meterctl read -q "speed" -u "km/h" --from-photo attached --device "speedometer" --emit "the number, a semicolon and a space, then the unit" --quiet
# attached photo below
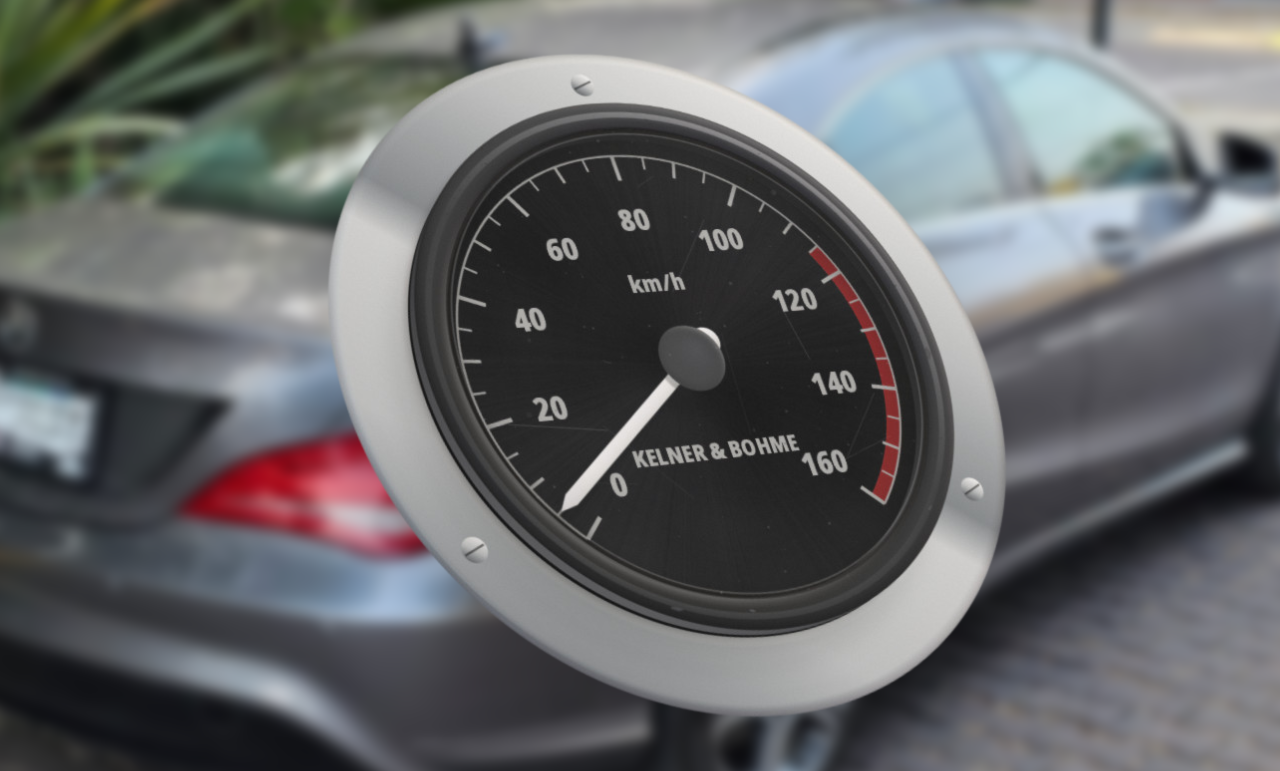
5; km/h
